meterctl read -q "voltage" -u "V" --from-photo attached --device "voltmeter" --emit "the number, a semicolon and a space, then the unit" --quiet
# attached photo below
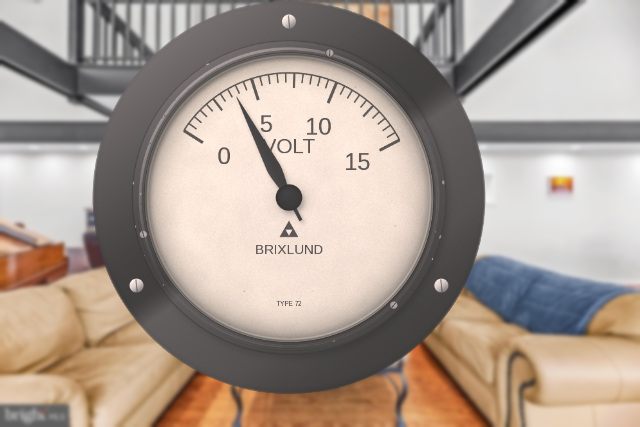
3.75; V
